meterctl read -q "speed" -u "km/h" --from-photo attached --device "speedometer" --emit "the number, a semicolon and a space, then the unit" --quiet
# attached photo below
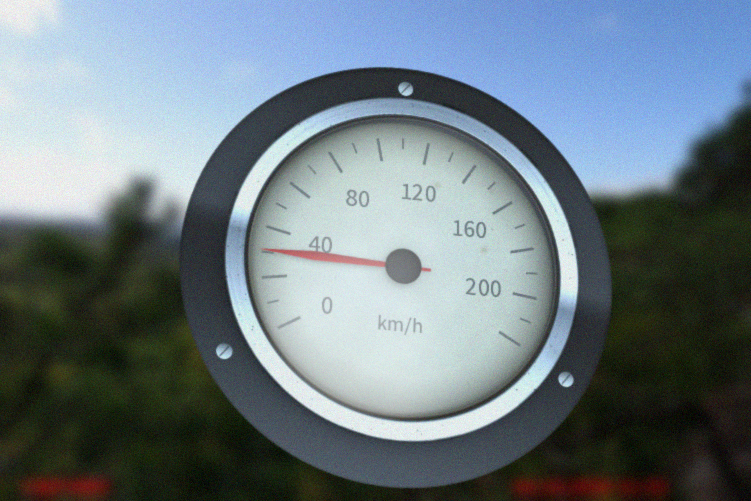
30; km/h
